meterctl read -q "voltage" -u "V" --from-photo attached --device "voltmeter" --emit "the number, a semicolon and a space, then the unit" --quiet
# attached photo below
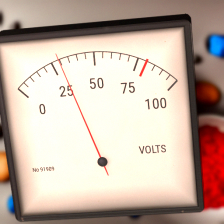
30; V
